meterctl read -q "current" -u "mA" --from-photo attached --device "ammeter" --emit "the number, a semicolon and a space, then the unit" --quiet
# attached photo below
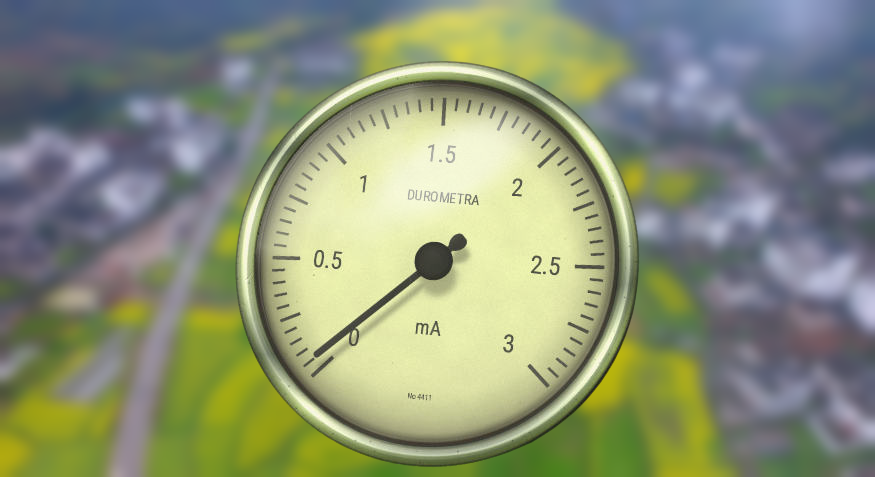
0.05; mA
